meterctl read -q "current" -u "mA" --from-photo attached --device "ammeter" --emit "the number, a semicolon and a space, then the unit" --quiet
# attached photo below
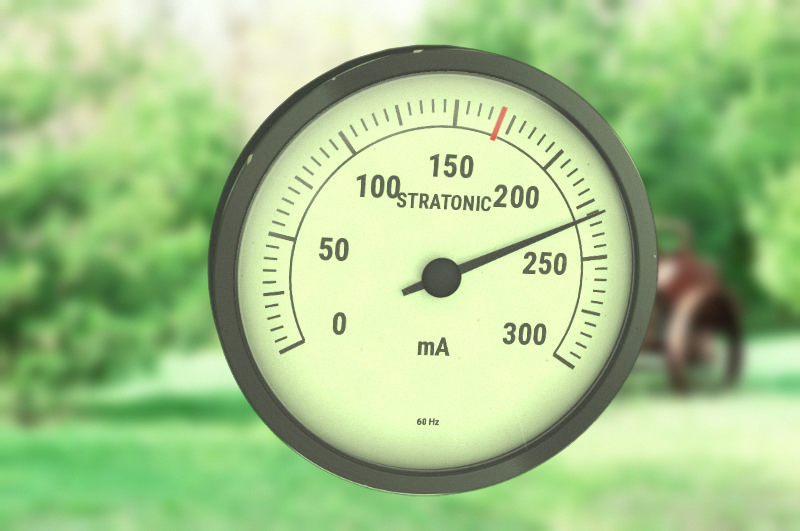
230; mA
